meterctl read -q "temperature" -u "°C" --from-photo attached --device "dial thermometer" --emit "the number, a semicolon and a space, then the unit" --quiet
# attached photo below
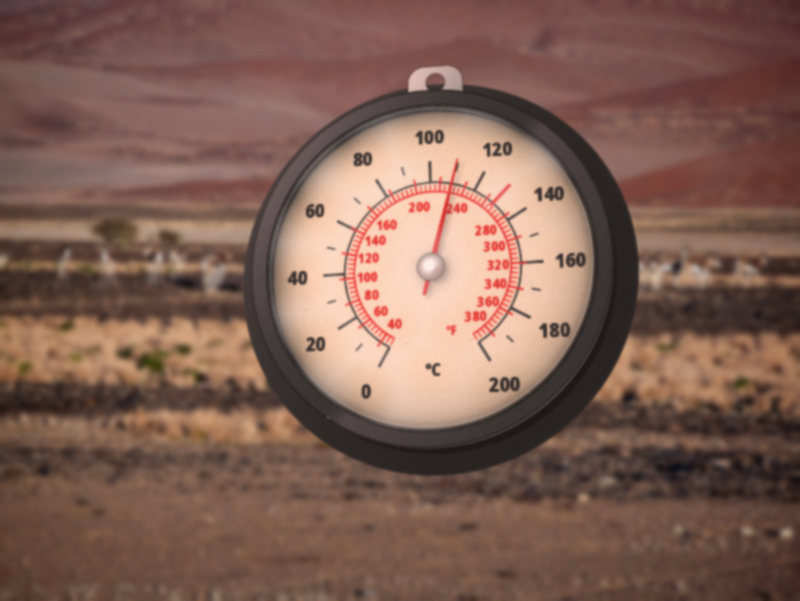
110; °C
